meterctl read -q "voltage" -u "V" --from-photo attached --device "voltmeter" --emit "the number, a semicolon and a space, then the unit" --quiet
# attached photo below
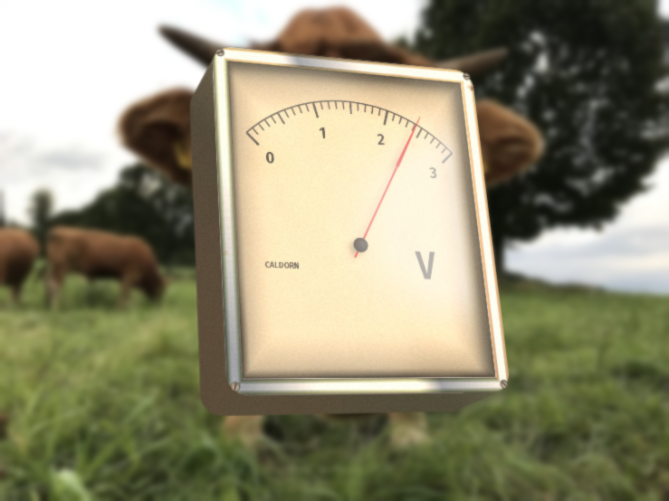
2.4; V
